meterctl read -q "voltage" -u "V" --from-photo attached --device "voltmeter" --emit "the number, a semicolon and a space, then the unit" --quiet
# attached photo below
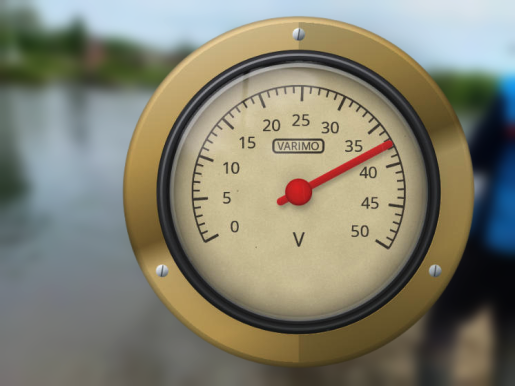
37.5; V
